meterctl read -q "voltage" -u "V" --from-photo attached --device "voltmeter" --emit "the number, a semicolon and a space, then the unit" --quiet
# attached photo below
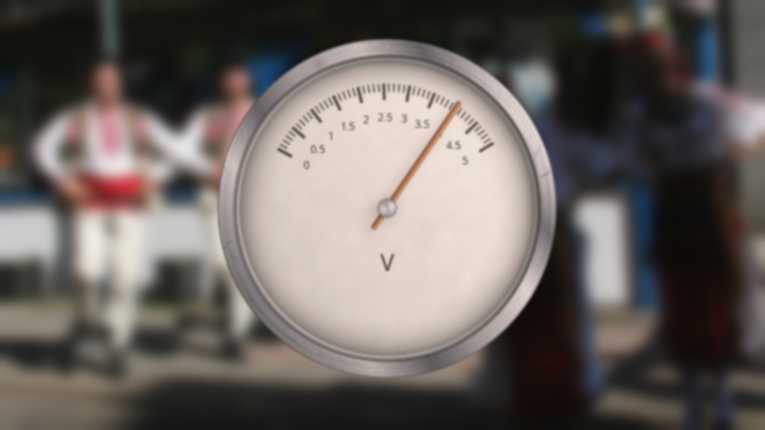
4; V
